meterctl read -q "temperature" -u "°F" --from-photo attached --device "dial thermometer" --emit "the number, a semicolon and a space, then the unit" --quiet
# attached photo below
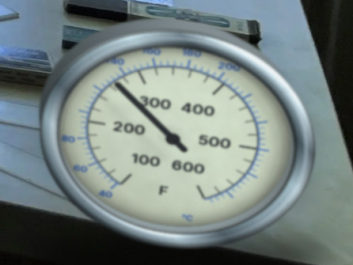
270; °F
